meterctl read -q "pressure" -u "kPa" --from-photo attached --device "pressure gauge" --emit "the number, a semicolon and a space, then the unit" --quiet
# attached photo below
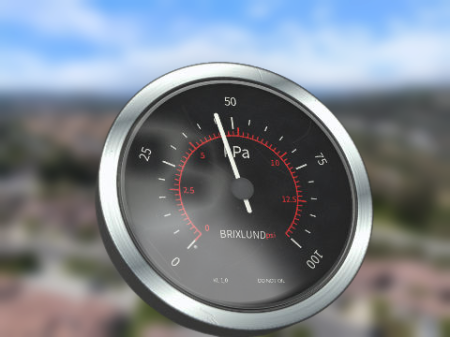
45; kPa
